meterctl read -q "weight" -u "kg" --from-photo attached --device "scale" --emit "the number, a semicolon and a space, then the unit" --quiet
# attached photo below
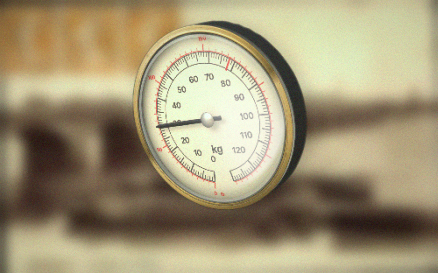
30; kg
